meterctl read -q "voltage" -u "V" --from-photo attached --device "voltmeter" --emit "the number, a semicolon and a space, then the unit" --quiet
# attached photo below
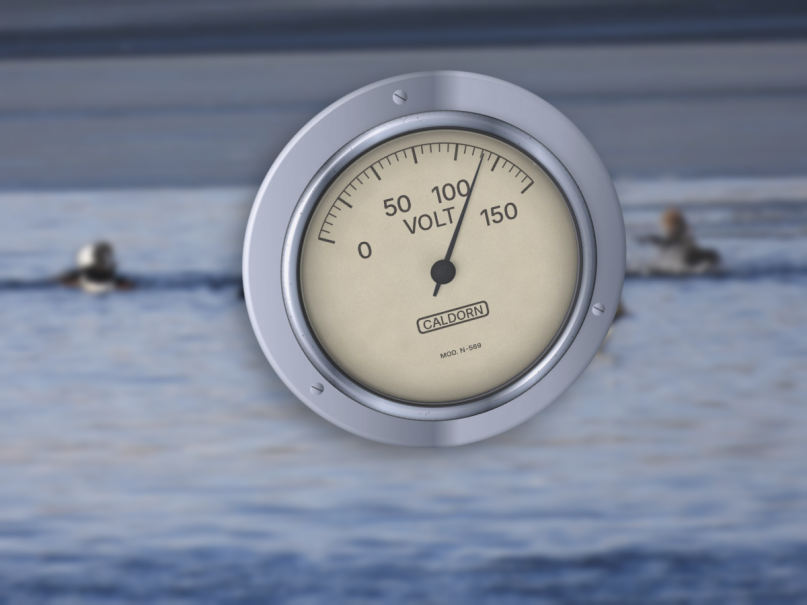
115; V
